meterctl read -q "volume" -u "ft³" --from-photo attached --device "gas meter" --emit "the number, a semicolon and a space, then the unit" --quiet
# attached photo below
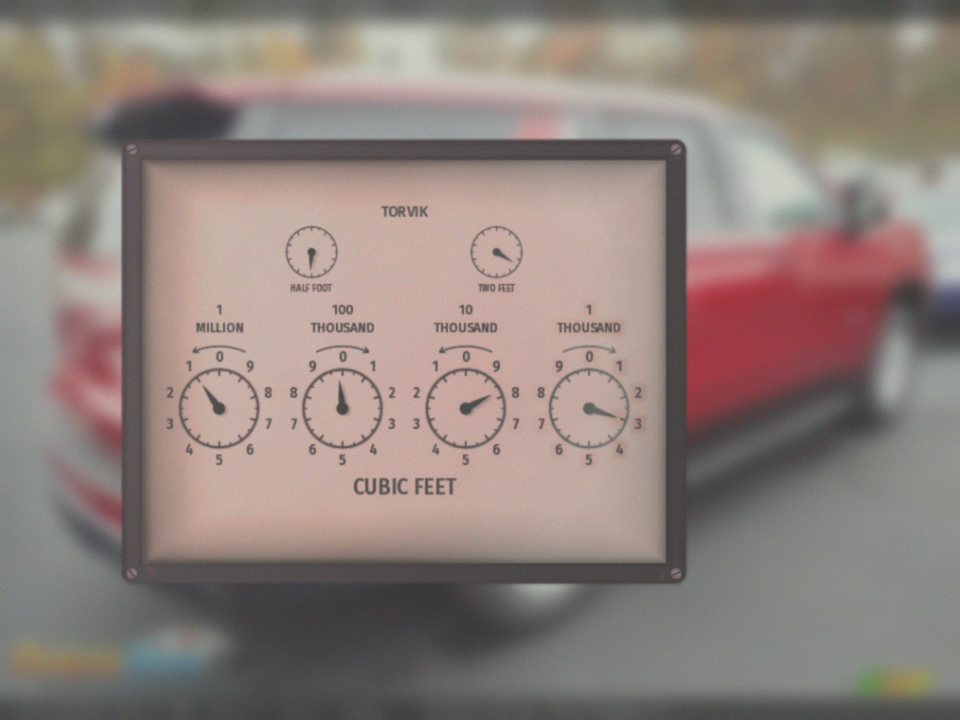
98300; ft³
